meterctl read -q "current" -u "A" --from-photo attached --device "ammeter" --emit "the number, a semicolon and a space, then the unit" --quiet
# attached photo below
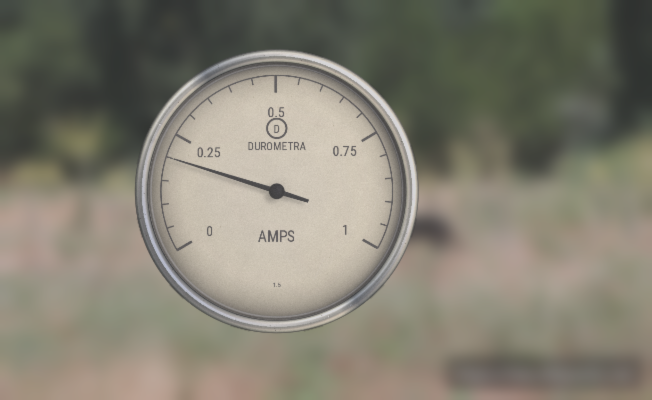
0.2; A
